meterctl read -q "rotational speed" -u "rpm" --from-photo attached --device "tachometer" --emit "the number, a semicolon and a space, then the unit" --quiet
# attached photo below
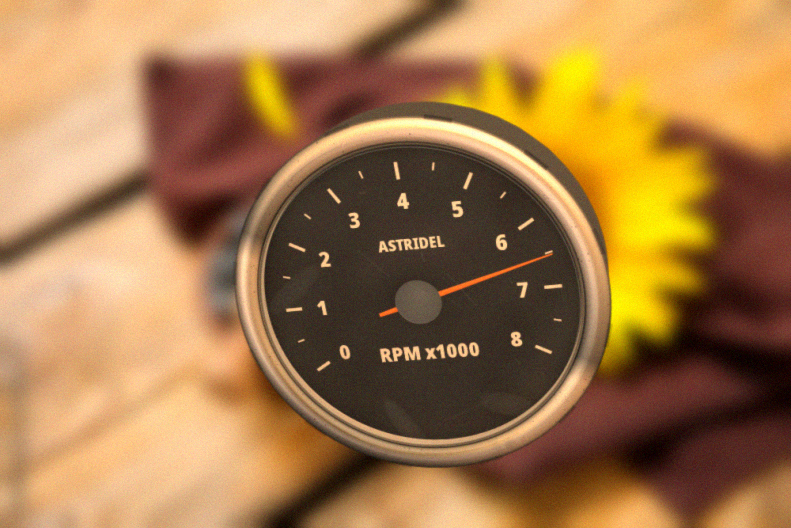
6500; rpm
